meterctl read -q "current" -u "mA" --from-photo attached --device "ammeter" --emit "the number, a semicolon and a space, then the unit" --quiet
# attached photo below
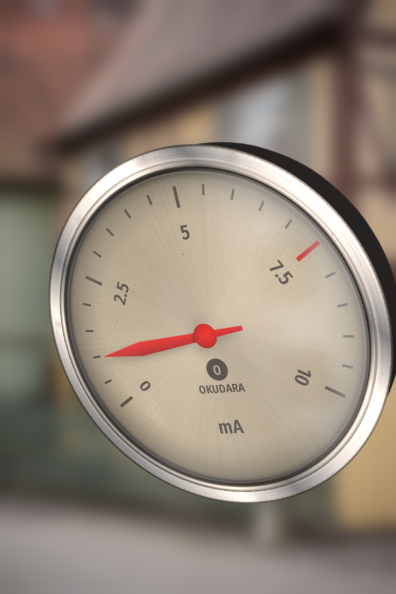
1; mA
